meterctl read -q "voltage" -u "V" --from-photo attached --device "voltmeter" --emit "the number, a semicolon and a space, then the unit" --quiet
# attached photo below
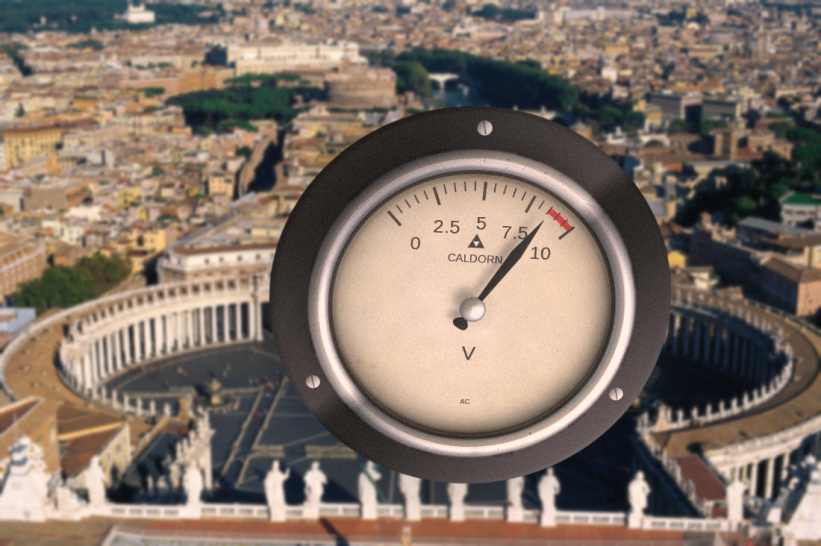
8.5; V
